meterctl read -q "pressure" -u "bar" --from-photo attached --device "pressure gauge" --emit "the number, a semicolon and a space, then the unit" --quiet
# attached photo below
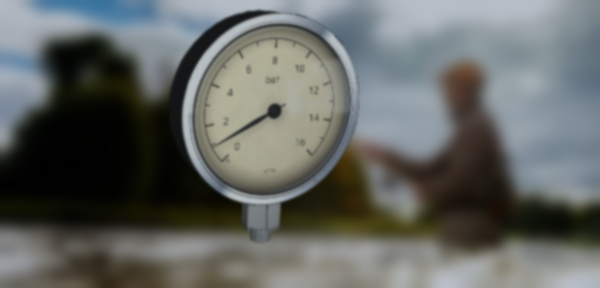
1; bar
